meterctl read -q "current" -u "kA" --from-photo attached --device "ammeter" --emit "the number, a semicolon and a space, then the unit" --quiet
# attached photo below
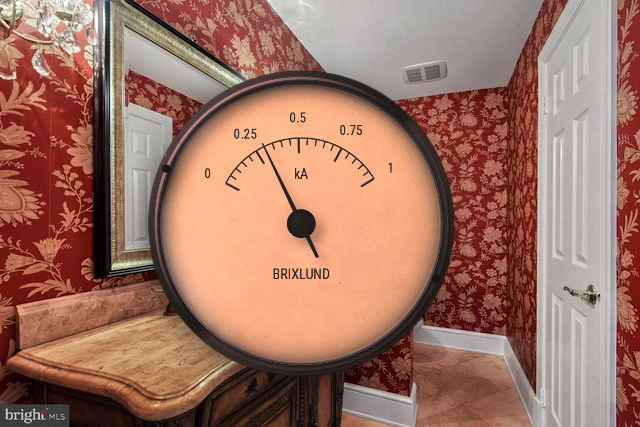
0.3; kA
